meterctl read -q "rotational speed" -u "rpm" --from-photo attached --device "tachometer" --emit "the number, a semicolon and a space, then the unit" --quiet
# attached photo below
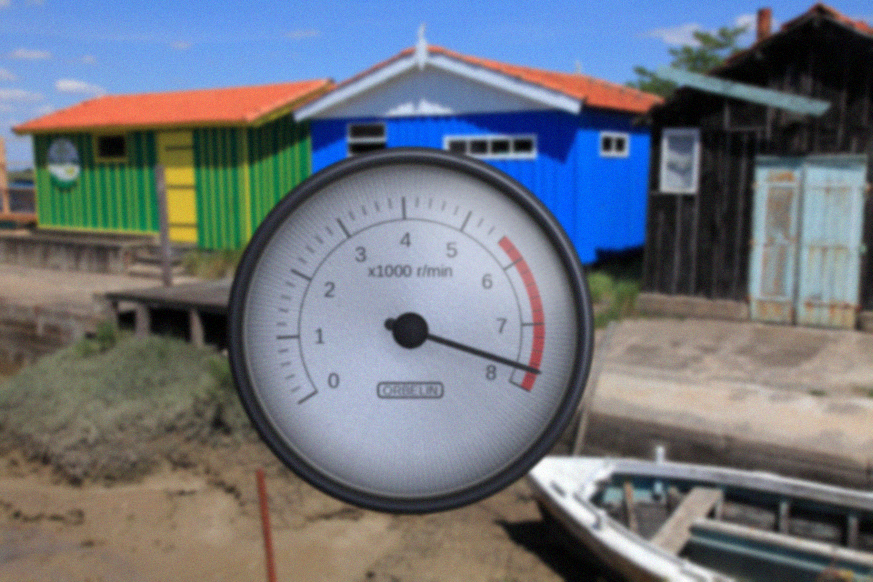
7700; rpm
